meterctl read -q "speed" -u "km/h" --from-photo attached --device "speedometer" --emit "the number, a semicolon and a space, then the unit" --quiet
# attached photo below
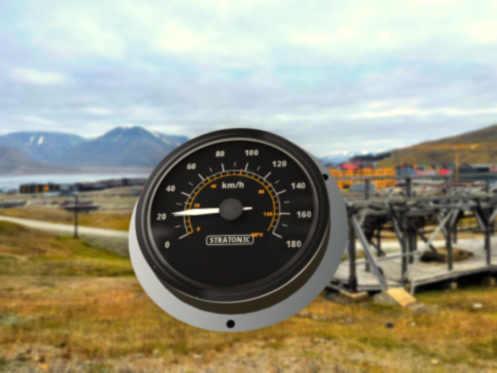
20; km/h
